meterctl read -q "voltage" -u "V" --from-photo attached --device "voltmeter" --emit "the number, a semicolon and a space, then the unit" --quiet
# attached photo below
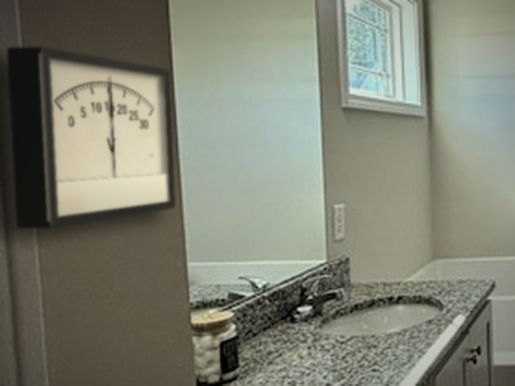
15; V
